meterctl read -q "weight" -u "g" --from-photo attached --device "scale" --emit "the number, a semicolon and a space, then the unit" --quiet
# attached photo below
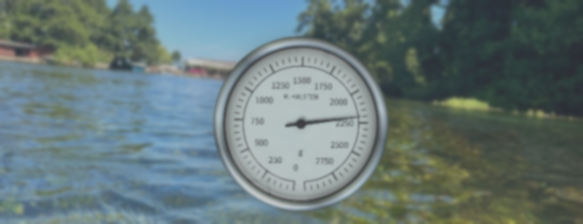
2200; g
